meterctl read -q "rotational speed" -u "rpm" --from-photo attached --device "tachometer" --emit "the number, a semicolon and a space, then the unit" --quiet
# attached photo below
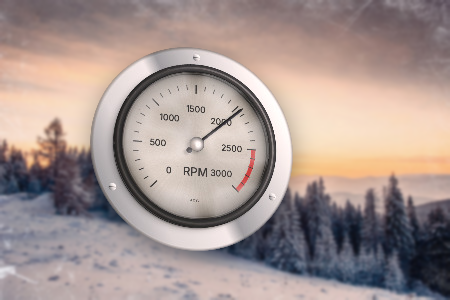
2050; rpm
